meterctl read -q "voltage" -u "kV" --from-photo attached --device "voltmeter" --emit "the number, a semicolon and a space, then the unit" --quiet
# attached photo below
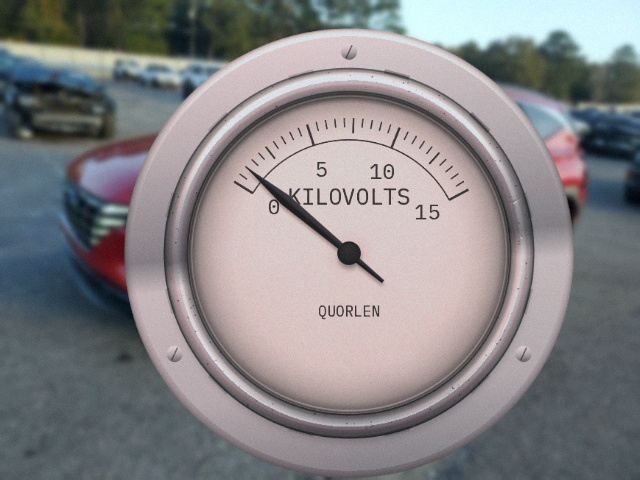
1; kV
